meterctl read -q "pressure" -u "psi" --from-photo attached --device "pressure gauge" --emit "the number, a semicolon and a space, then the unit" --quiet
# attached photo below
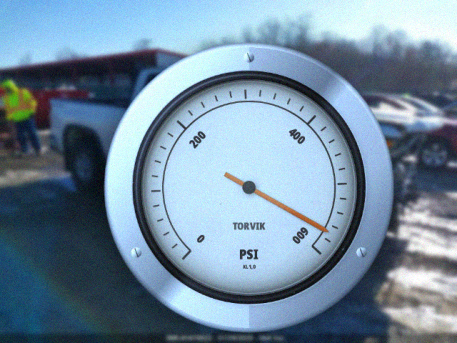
570; psi
